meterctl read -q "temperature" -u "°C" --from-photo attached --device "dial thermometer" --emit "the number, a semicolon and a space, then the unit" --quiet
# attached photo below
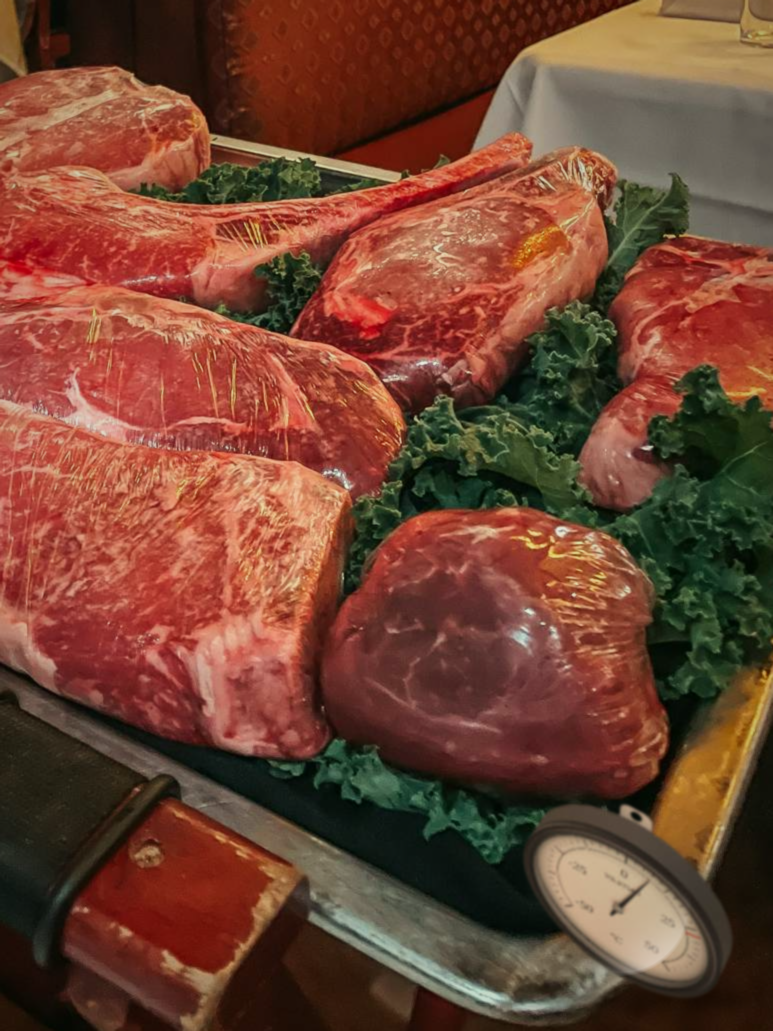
7.5; °C
